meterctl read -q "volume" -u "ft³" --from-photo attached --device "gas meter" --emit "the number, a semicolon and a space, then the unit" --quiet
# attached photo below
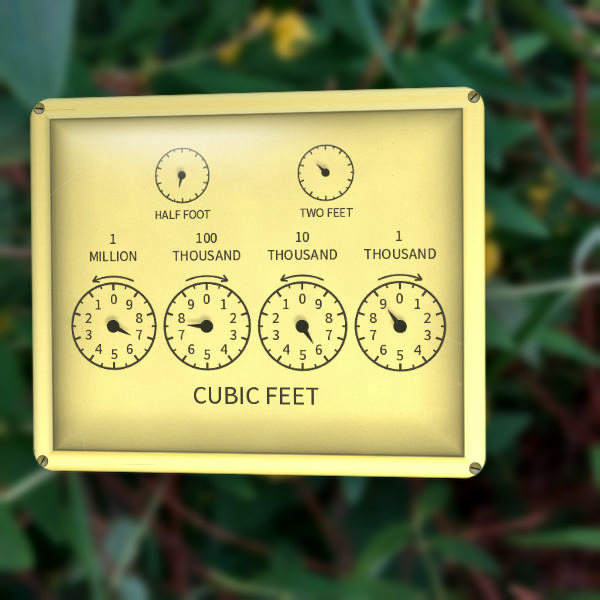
675900; ft³
